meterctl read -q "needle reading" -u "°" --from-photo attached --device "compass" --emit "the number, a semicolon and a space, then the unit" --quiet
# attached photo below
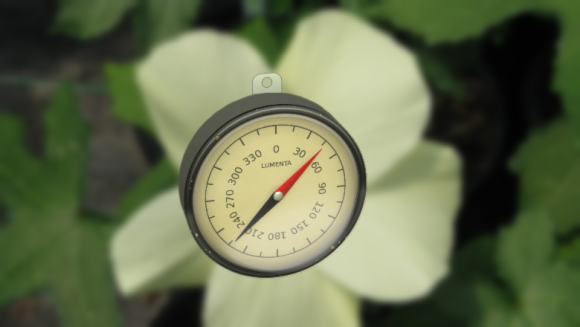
45; °
